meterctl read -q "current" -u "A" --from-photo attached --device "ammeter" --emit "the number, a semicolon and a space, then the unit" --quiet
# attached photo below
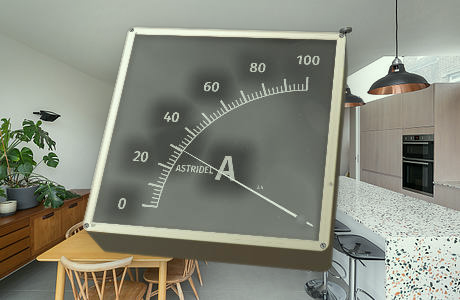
30; A
